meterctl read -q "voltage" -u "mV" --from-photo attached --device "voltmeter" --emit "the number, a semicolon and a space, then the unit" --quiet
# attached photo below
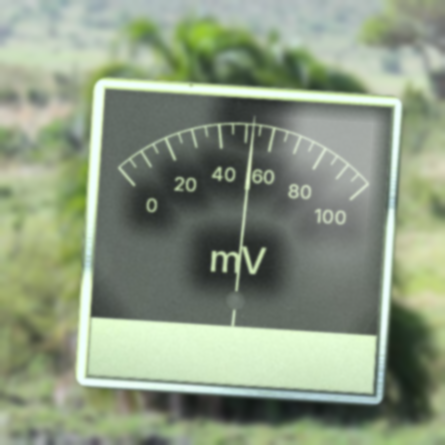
52.5; mV
